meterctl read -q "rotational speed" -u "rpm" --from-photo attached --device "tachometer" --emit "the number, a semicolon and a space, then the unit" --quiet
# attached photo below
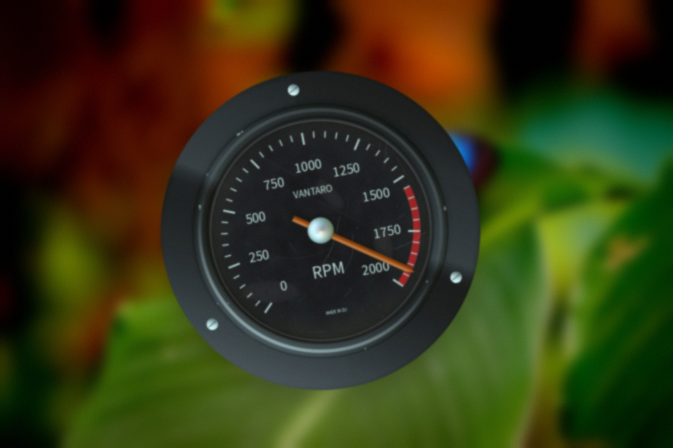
1925; rpm
